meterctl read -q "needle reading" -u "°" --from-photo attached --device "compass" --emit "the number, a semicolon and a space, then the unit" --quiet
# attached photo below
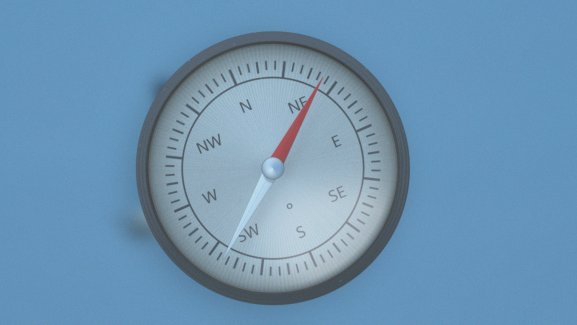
52.5; °
